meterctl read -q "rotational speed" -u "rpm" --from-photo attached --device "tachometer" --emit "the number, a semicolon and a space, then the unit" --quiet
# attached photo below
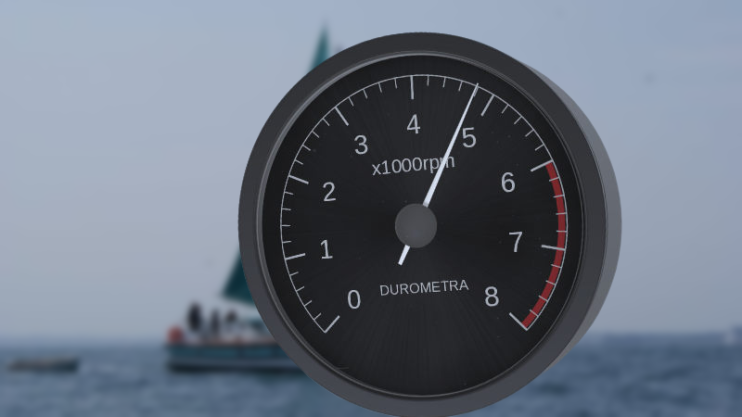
4800; rpm
